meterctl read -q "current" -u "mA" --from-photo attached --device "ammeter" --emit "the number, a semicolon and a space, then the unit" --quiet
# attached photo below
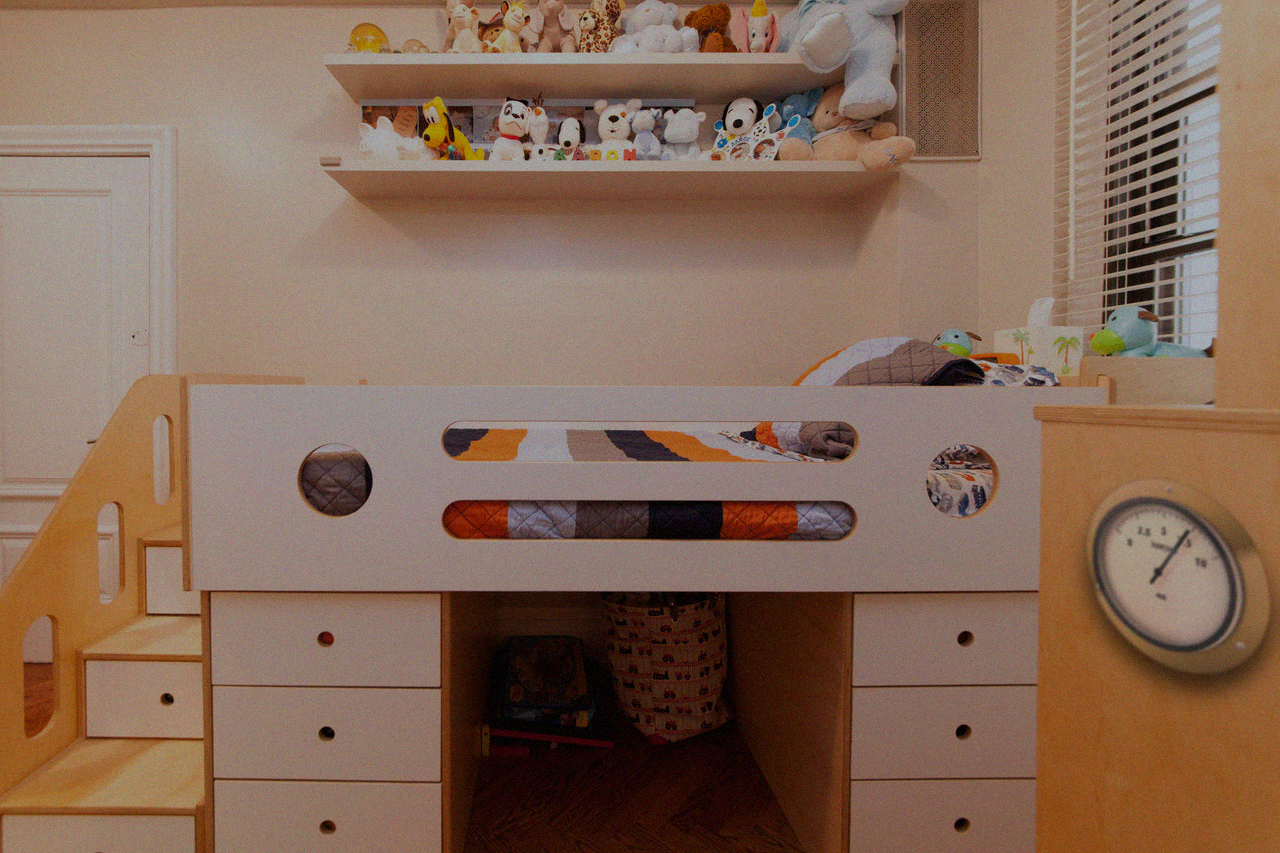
7.5; mA
